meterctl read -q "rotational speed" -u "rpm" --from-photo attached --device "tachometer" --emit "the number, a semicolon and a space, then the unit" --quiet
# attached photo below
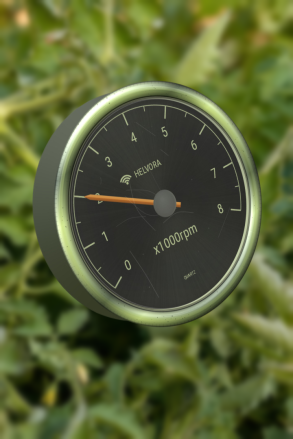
2000; rpm
